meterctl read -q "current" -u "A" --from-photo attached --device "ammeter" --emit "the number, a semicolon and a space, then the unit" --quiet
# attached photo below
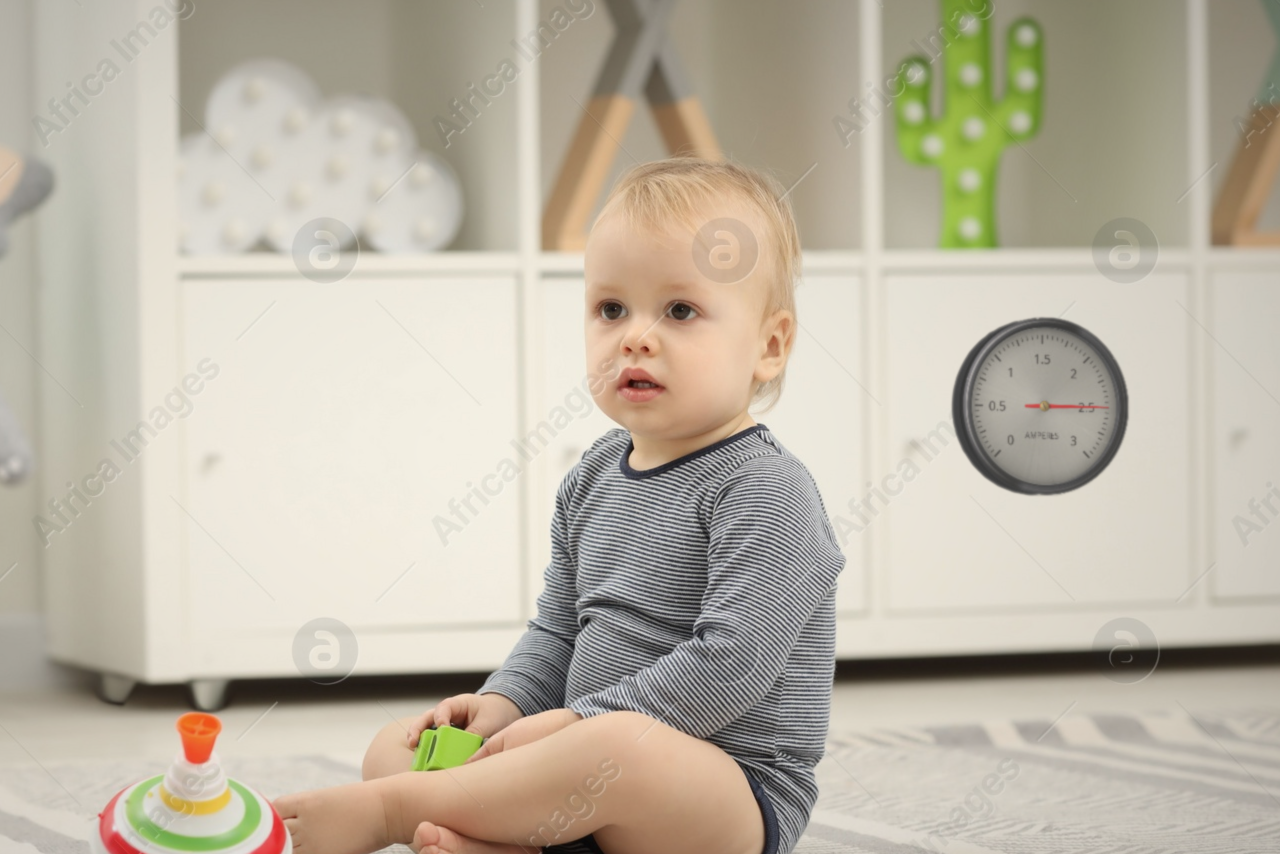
2.5; A
